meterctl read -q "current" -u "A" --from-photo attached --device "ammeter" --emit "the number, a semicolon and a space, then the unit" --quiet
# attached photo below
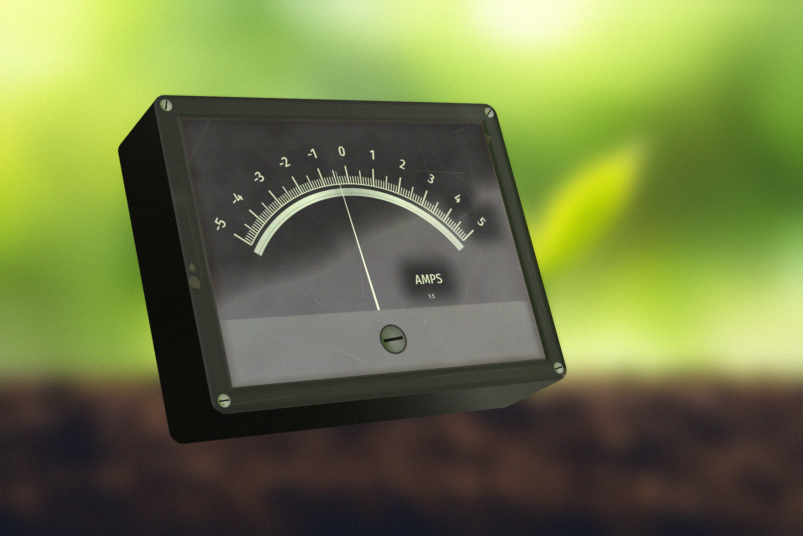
-0.5; A
